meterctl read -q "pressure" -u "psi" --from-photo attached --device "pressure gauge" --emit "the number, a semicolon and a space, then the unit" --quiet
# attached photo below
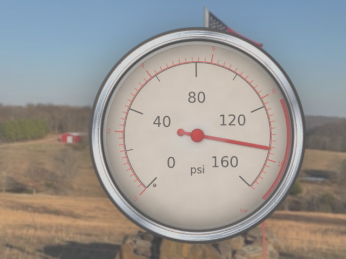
140; psi
